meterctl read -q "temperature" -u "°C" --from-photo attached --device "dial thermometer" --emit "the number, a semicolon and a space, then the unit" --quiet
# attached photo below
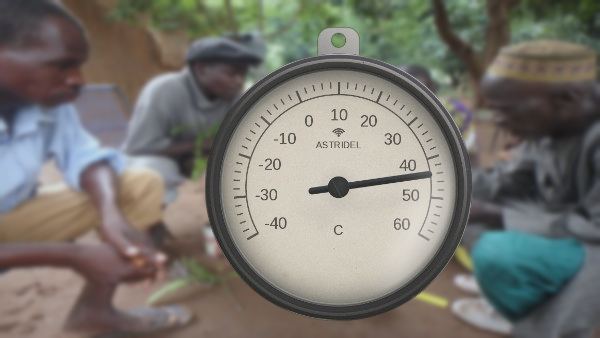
44; °C
